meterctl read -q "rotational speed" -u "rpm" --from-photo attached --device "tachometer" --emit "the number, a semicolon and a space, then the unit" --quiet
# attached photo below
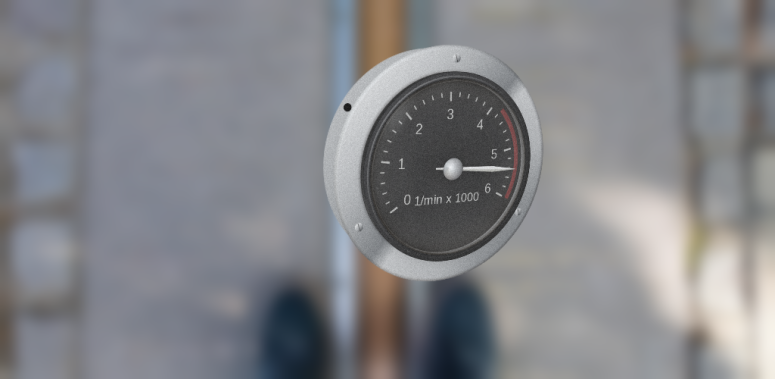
5400; rpm
